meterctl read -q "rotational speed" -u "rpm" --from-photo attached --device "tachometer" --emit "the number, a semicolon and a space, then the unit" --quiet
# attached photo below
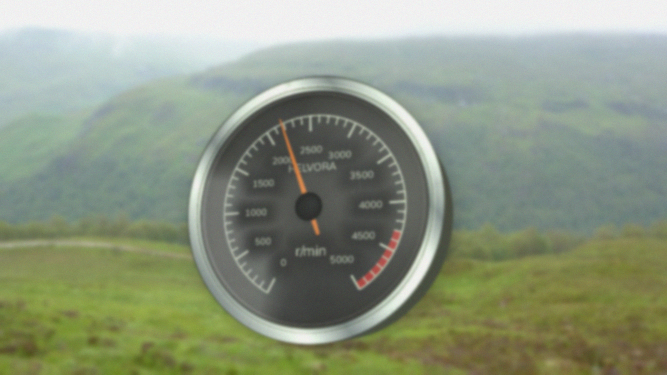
2200; rpm
